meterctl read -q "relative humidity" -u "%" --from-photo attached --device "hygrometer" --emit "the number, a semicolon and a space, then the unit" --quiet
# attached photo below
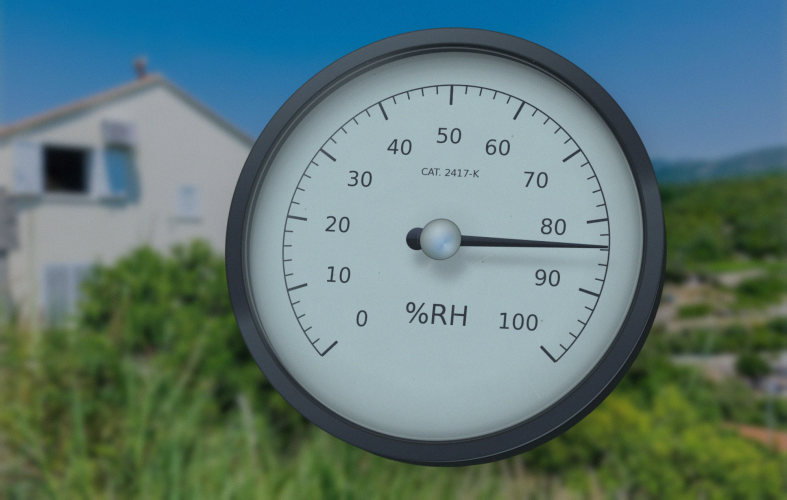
84; %
